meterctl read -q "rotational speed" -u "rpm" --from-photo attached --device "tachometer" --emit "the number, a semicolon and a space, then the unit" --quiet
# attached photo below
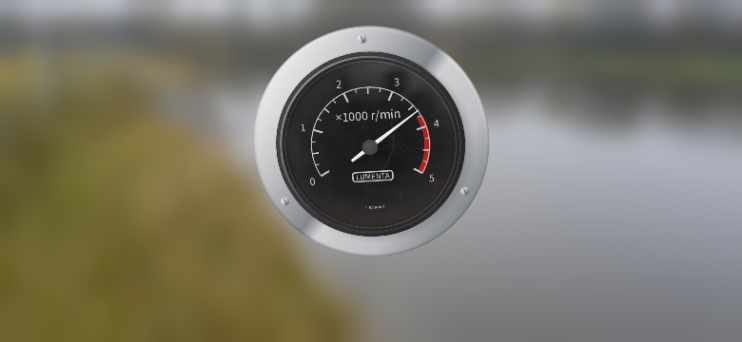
3625; rpm
